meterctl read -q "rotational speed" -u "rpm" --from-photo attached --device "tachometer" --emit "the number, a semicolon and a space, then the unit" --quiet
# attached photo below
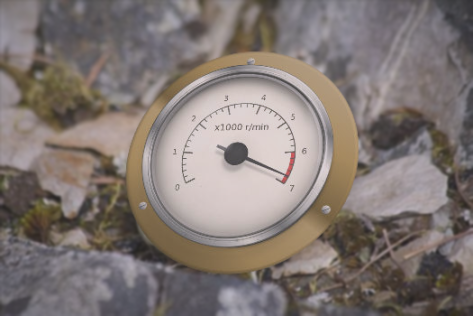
6800; rpm
